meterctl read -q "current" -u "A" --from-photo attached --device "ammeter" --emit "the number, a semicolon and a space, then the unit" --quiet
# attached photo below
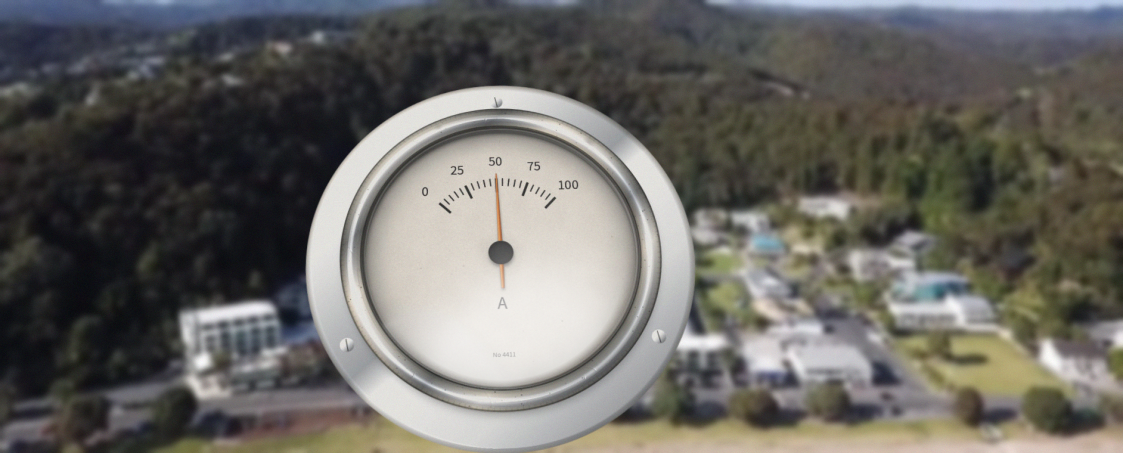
50; A
